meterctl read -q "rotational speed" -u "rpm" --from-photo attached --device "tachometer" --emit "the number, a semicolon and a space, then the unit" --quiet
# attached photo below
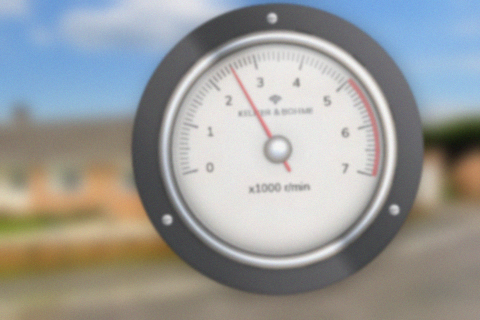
2500; rpm
